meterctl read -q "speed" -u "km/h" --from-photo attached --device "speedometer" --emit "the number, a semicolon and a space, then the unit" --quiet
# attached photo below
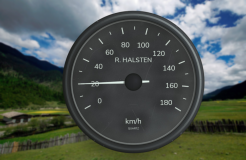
20; km/h
